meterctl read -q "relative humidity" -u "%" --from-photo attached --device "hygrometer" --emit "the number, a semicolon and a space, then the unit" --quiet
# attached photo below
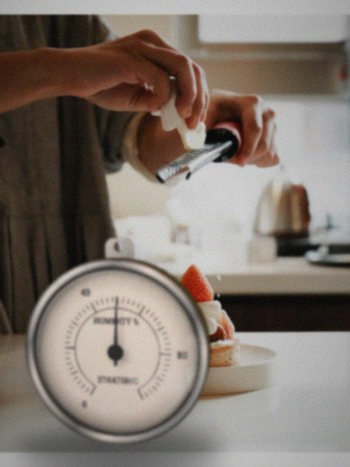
50; %
